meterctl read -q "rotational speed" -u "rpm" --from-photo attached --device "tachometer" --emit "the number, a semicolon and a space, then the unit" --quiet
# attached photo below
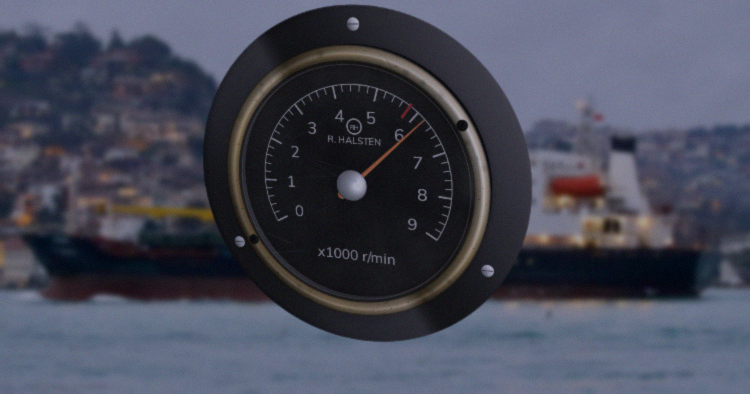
6200; rpm
